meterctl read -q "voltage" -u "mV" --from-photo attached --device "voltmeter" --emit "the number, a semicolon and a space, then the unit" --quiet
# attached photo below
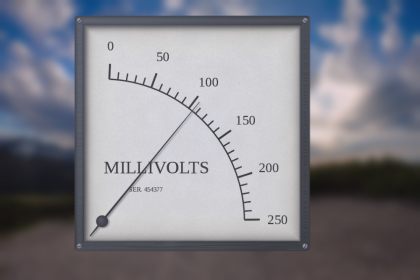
105; mV
